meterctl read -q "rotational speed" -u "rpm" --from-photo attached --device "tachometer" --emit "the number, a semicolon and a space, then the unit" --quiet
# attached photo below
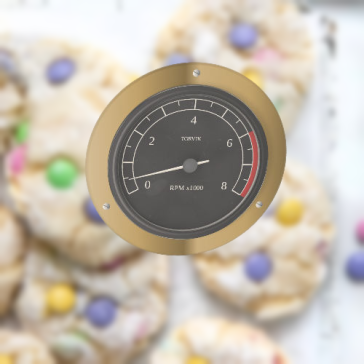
500; rpm
